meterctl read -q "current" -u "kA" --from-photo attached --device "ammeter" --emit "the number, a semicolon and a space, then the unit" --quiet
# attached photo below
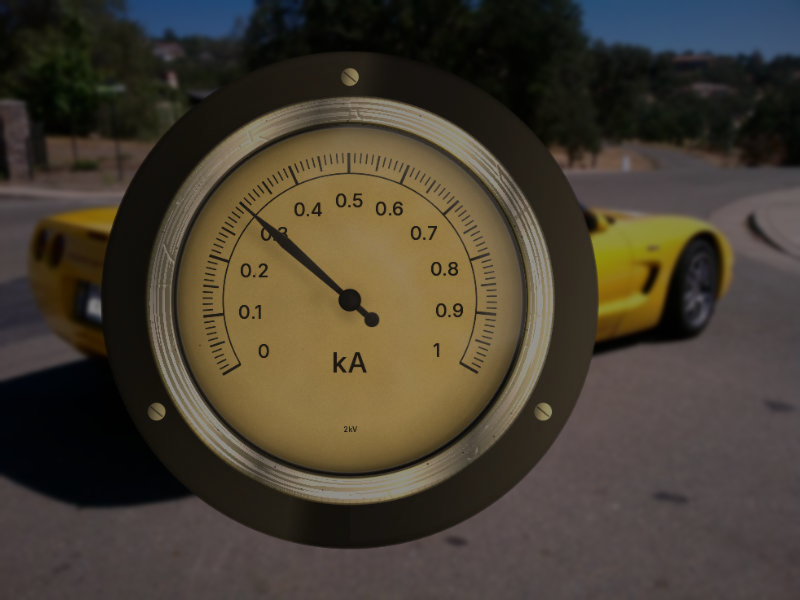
0.3; kA
